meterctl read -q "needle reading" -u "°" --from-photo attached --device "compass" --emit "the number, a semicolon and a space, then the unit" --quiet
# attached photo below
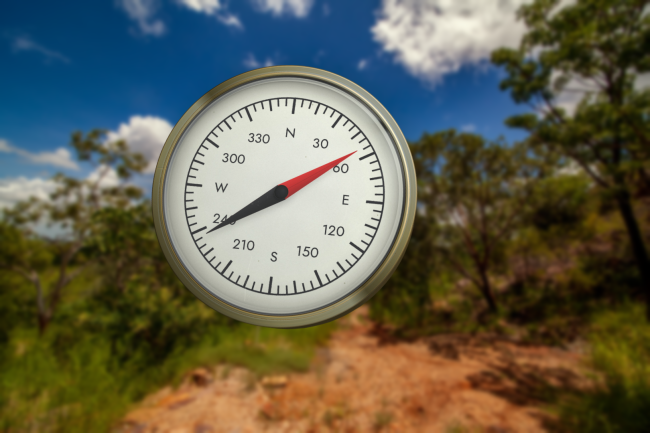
55; °
